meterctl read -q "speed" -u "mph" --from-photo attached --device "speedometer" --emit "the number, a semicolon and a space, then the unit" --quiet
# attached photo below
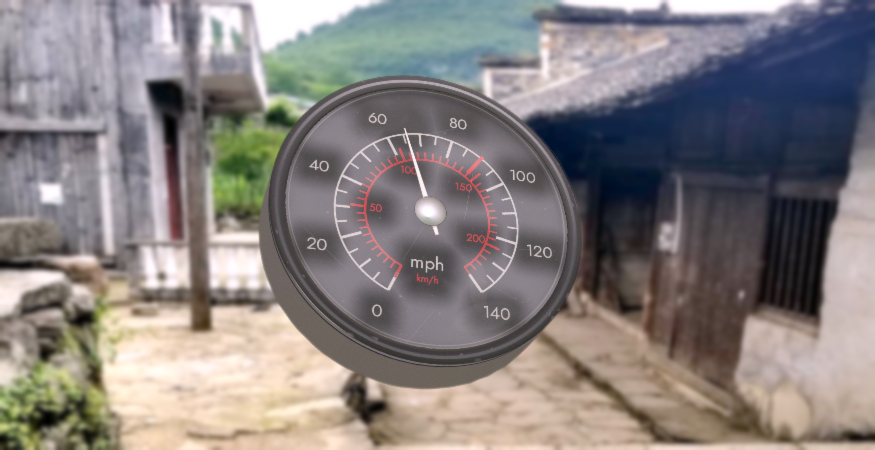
65; mph
